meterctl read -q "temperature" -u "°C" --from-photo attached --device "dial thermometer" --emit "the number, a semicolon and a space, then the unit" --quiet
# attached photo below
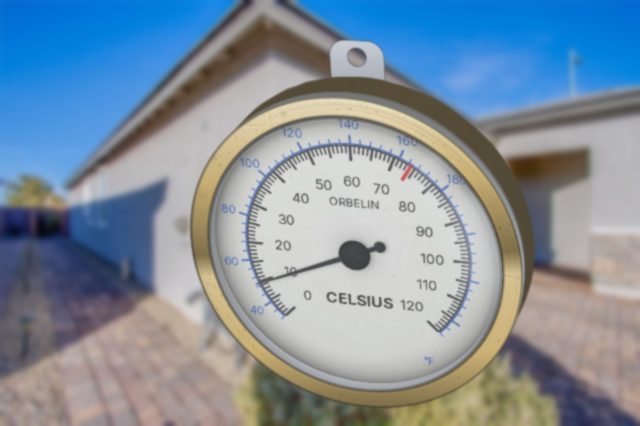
10; °C
